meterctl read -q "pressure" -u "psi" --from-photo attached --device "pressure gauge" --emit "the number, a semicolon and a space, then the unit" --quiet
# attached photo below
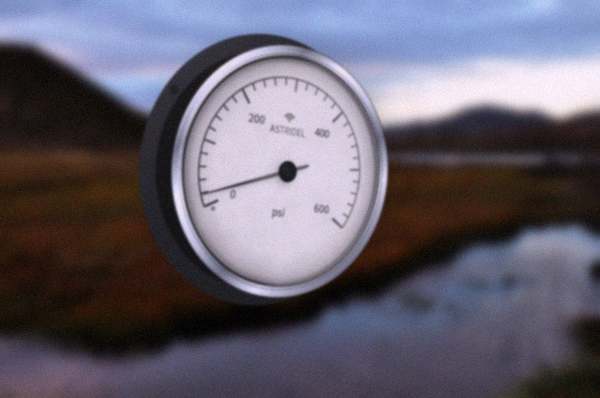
20; psi
